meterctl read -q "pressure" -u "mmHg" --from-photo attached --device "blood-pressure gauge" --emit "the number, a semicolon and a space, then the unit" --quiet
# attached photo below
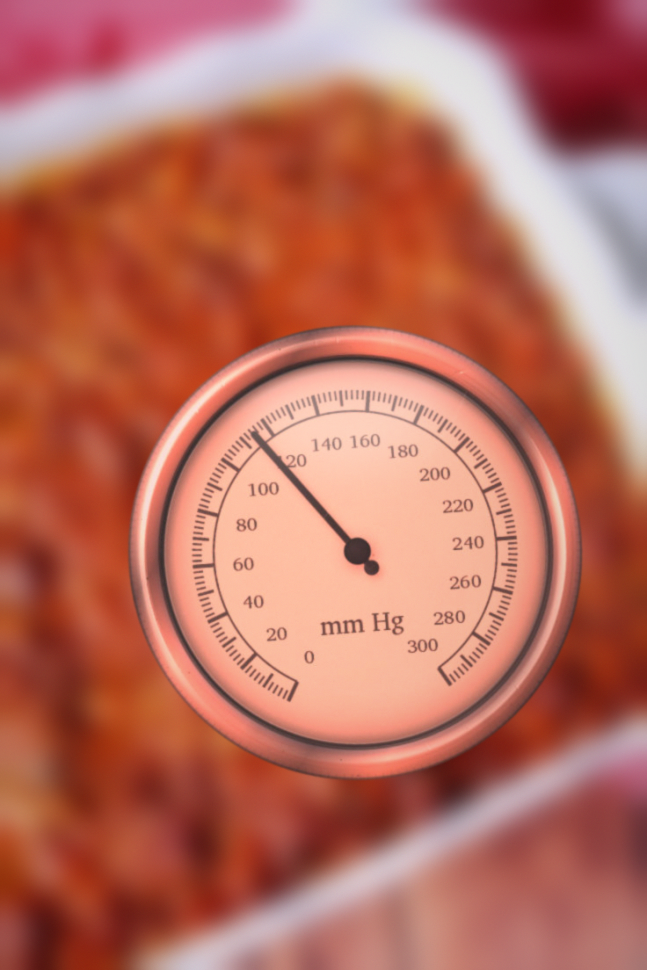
114; mmHg
